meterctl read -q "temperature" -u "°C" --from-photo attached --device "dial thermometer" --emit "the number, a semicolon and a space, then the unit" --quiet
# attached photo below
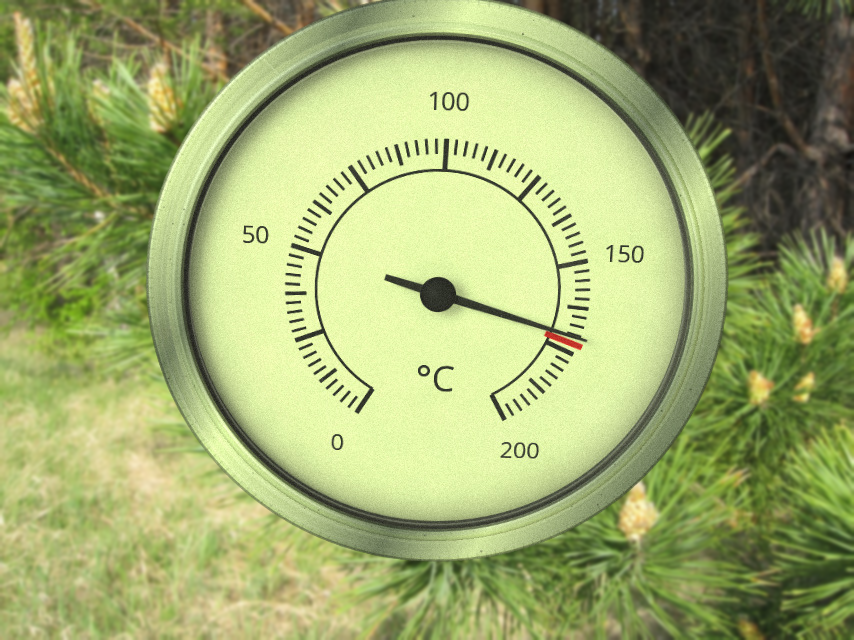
170; °C
